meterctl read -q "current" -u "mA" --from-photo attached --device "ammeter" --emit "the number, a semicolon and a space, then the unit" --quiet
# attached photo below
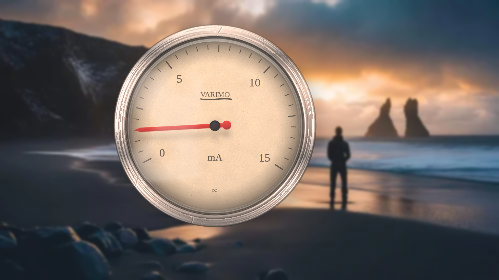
1.5; mA
